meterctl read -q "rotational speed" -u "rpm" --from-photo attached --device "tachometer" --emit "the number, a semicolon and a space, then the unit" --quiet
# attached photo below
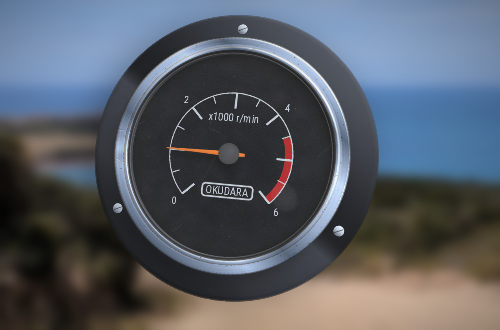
1000; rpm
